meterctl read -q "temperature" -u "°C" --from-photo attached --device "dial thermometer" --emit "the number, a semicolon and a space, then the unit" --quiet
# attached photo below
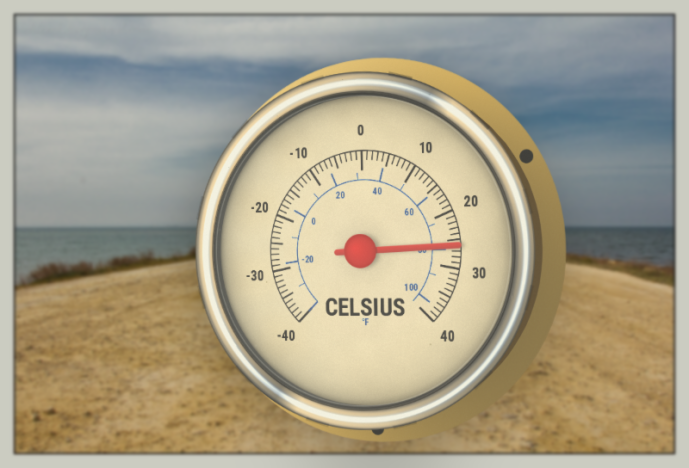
26; °C
